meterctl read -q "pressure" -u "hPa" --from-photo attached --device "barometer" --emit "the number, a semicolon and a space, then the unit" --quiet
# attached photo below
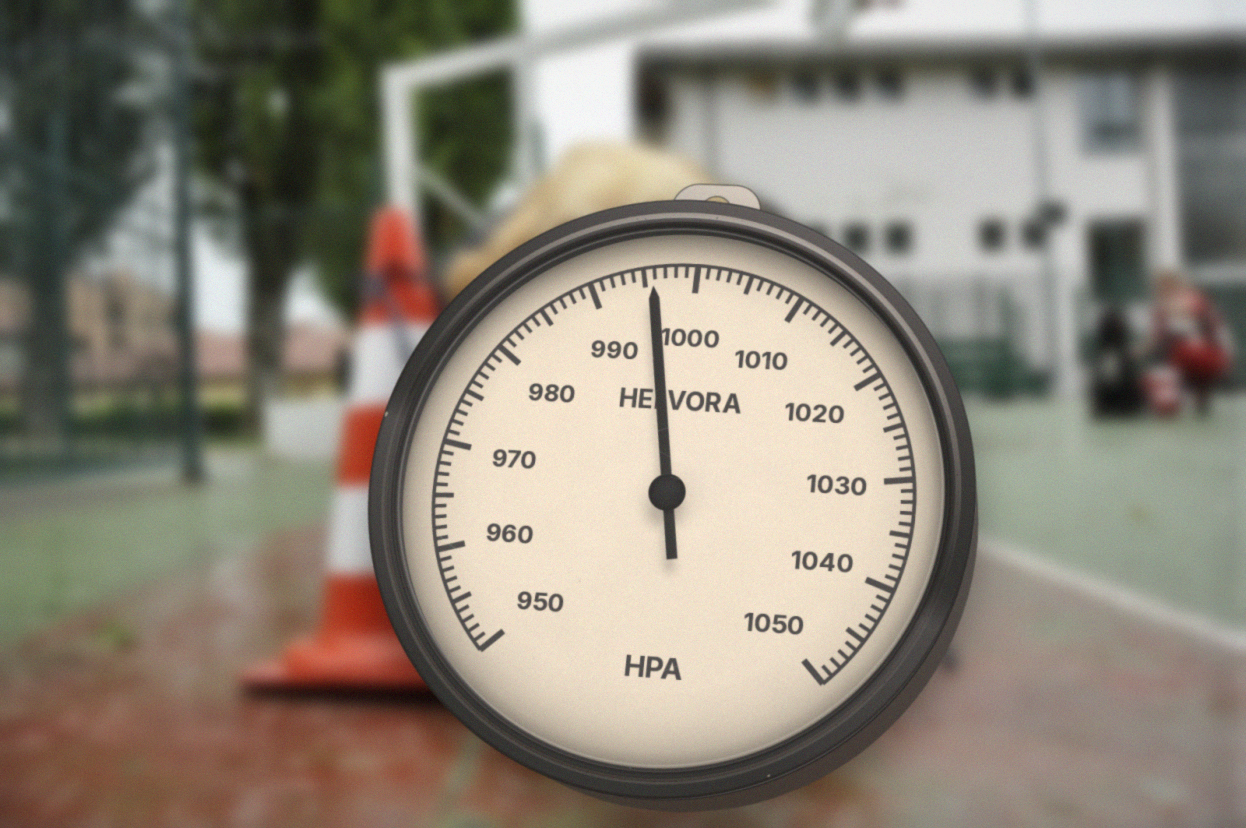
996; hPa
